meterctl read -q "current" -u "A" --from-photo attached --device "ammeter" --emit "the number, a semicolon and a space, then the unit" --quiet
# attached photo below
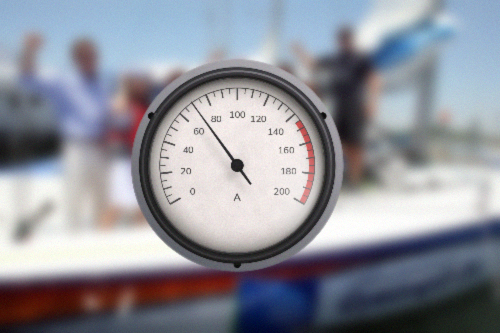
70; A
